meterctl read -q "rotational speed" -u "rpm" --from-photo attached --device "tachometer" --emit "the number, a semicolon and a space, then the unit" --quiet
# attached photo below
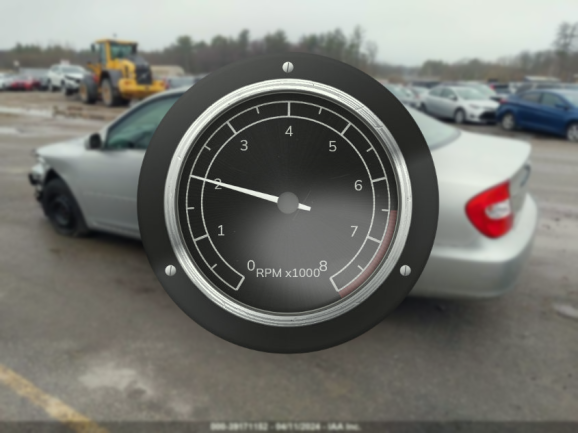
2000; rpm
